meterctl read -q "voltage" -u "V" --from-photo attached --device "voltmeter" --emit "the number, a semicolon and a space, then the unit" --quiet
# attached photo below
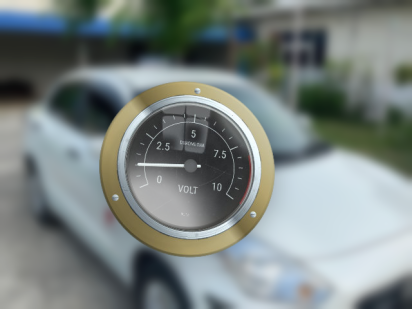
1; V
